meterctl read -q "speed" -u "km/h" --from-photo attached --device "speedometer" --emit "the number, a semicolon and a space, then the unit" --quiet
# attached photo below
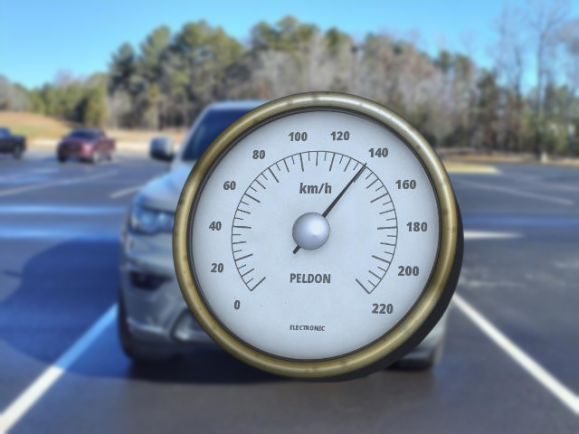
140; km/h
